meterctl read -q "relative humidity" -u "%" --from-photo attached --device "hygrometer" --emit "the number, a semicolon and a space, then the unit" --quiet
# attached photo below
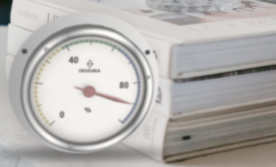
90; %
